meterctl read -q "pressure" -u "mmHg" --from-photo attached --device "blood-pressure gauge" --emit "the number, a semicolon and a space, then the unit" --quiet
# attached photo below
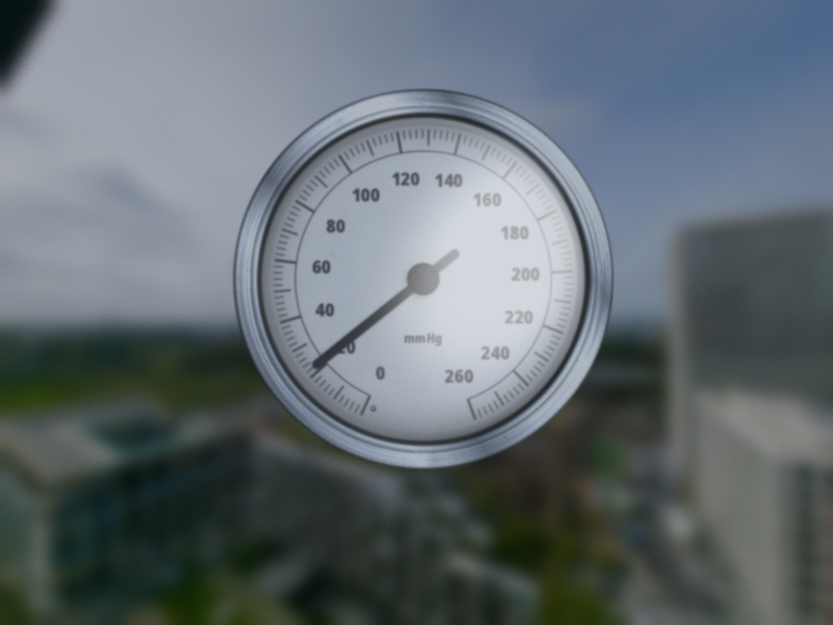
22; mmHg
